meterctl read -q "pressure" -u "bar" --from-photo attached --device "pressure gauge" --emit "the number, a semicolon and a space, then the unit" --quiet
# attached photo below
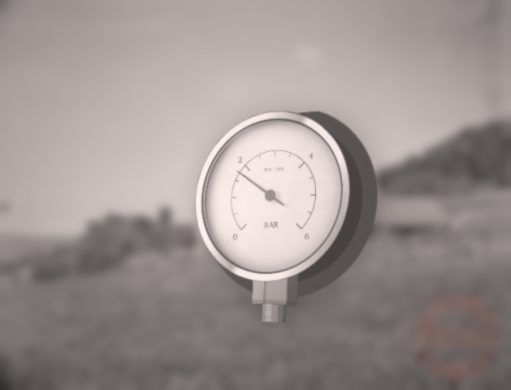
1.75; bar
